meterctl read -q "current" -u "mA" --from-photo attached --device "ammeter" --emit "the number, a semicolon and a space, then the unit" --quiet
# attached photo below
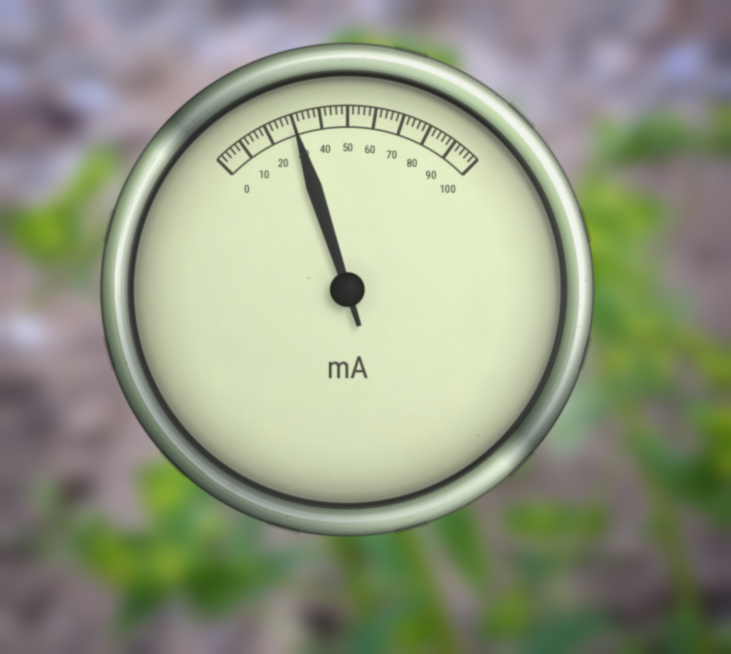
30; mA
